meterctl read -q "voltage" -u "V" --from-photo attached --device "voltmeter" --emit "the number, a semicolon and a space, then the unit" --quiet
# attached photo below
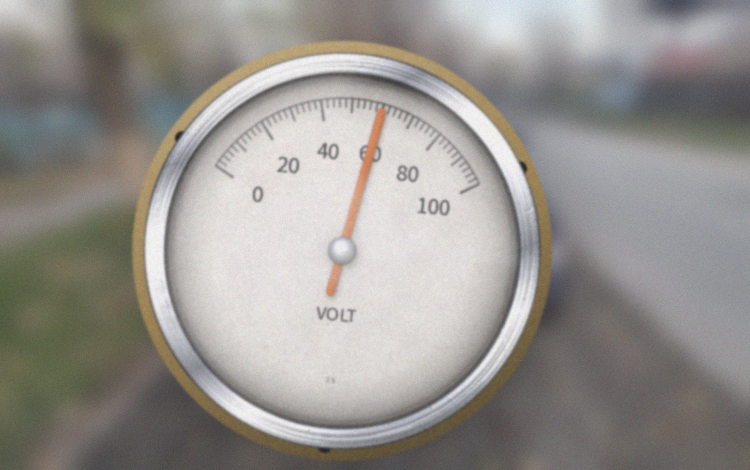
60; V
